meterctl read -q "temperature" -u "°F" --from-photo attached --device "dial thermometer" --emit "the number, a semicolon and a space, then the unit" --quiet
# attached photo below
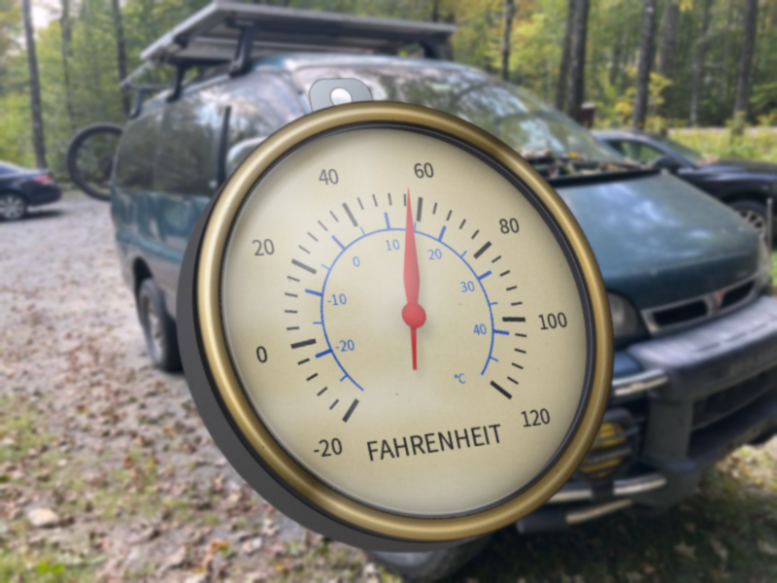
56; °F
